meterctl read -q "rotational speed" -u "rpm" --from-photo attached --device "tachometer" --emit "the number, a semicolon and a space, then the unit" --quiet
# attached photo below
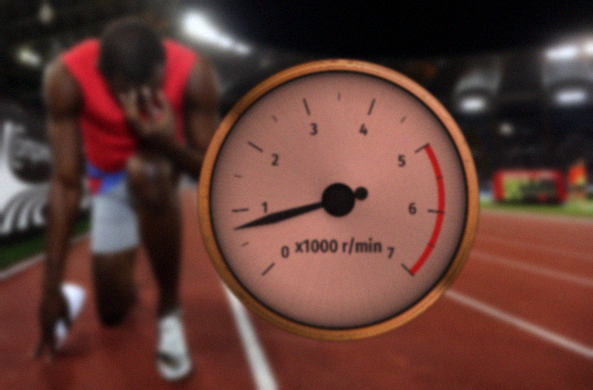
750; rpm
